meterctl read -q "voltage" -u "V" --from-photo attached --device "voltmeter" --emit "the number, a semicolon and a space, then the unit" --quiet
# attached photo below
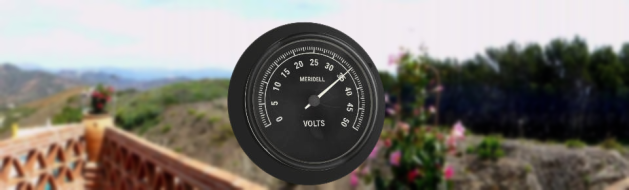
35; V
